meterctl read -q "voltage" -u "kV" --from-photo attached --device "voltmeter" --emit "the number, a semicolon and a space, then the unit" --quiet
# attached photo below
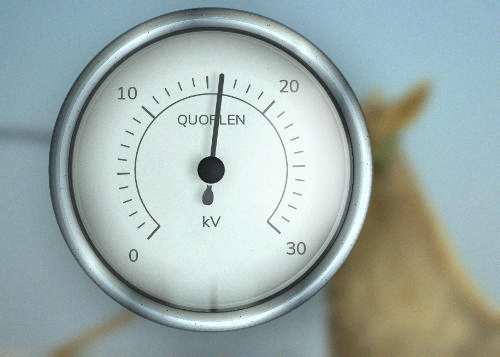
16; kV
